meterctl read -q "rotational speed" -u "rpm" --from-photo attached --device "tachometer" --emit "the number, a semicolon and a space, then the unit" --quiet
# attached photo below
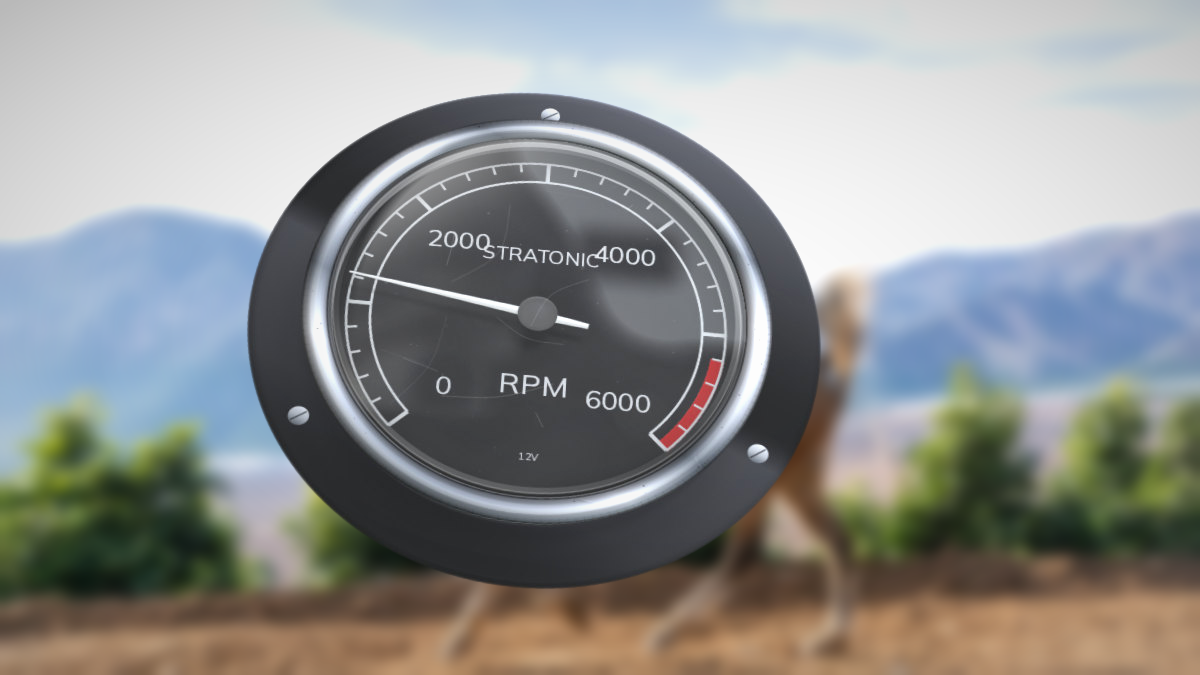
1200; rpm
